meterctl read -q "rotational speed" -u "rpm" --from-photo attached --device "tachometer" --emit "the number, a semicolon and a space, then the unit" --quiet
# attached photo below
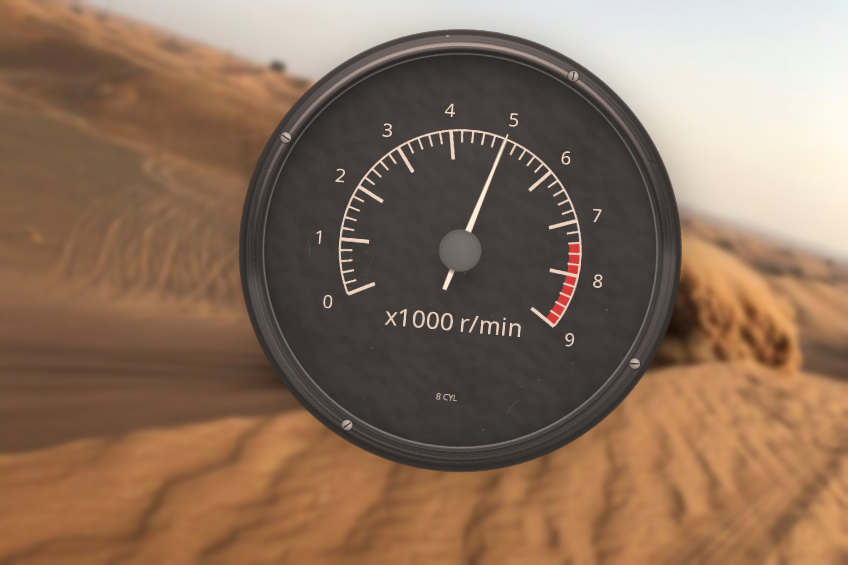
5000; rpm
